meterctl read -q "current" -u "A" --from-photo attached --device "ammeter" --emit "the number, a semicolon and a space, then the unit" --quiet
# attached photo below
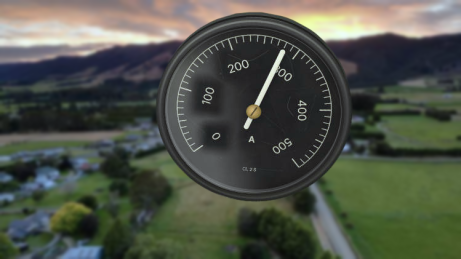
280; A
